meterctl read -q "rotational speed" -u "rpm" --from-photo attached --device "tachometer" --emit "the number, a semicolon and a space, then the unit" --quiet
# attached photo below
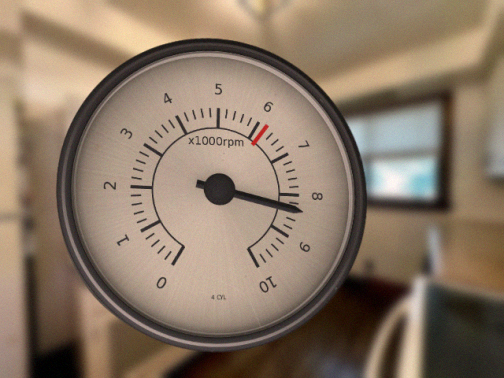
8400; rpm
